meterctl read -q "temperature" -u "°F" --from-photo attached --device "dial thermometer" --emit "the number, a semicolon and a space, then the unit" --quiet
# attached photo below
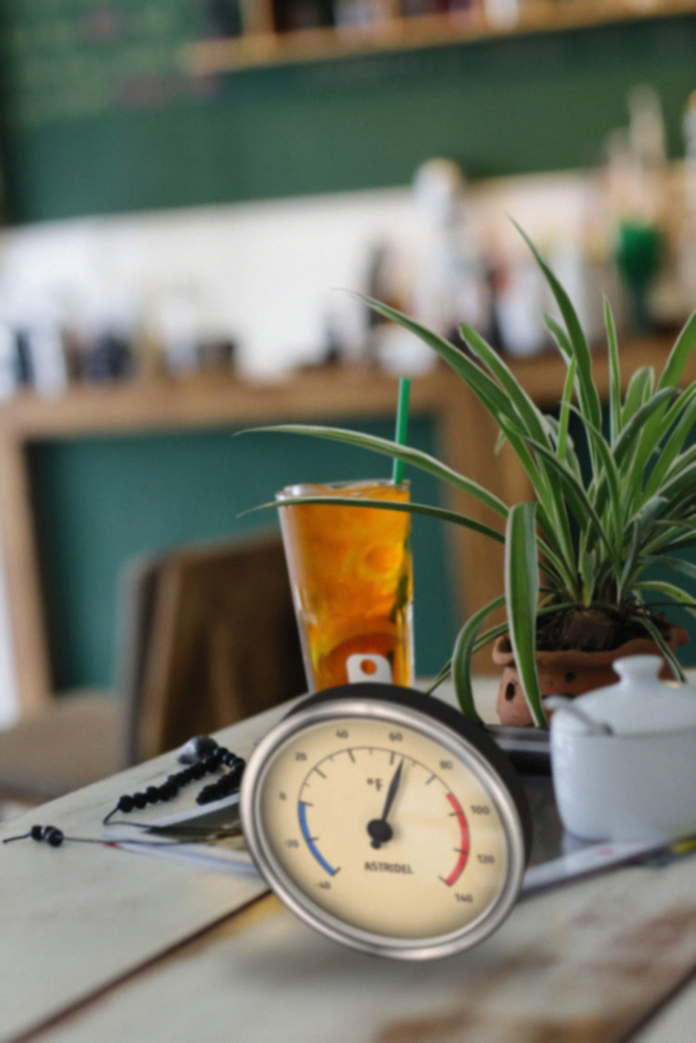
65; °F
